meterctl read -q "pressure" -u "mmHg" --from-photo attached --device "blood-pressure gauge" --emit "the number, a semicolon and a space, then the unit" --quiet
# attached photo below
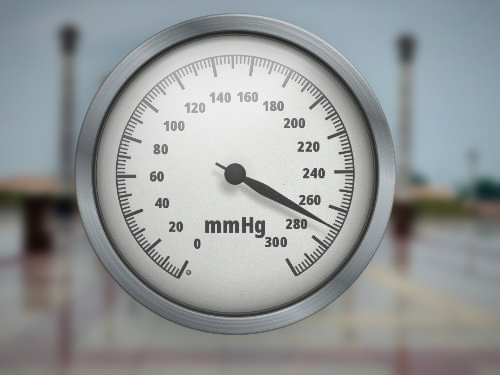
270; mmHg
